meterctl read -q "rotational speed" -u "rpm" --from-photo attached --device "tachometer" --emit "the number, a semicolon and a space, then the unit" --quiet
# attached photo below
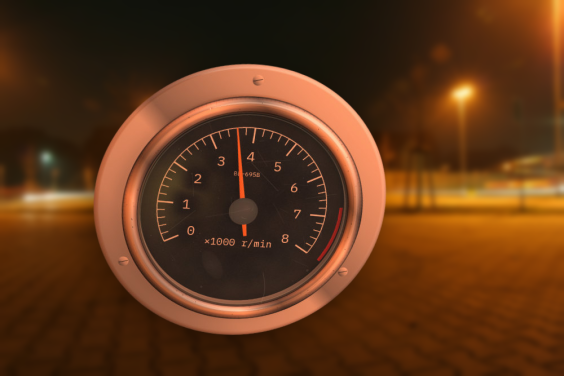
3600; rpm
